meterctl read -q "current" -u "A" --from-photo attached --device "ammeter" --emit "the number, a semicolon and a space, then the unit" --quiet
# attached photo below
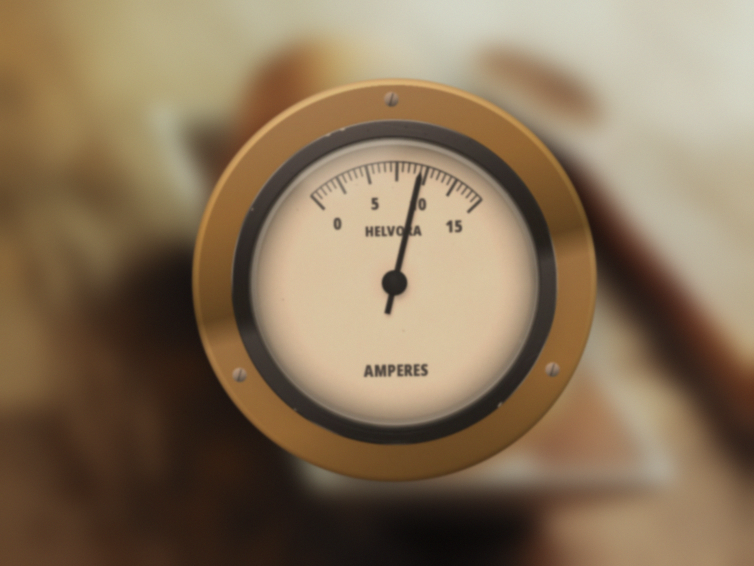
9.5; A
